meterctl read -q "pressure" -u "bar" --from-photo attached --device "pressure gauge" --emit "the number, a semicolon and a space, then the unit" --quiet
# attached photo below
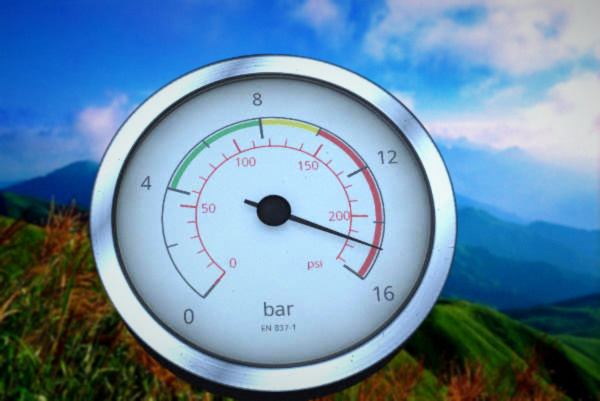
15; bar
